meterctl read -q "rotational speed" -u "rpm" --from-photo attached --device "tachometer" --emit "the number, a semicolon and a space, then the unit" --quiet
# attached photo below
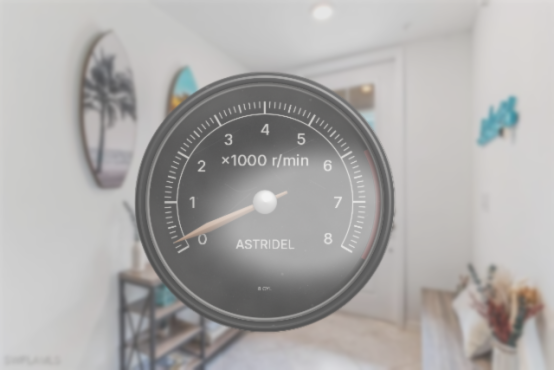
200; rpm
